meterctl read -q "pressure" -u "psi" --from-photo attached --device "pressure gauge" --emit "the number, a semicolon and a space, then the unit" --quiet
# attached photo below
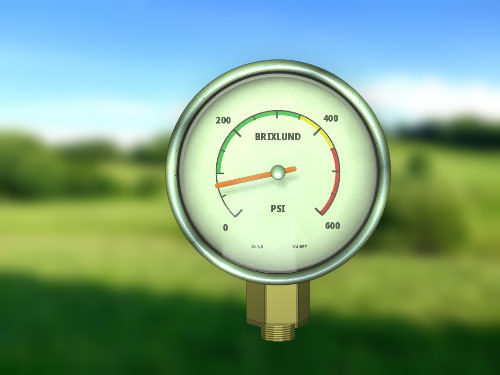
75; psi
